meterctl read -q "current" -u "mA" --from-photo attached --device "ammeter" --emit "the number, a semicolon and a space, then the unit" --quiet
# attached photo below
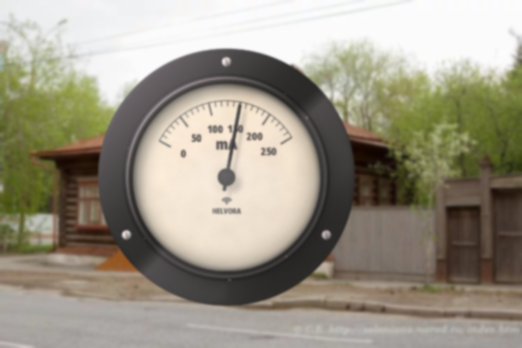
150; mA
